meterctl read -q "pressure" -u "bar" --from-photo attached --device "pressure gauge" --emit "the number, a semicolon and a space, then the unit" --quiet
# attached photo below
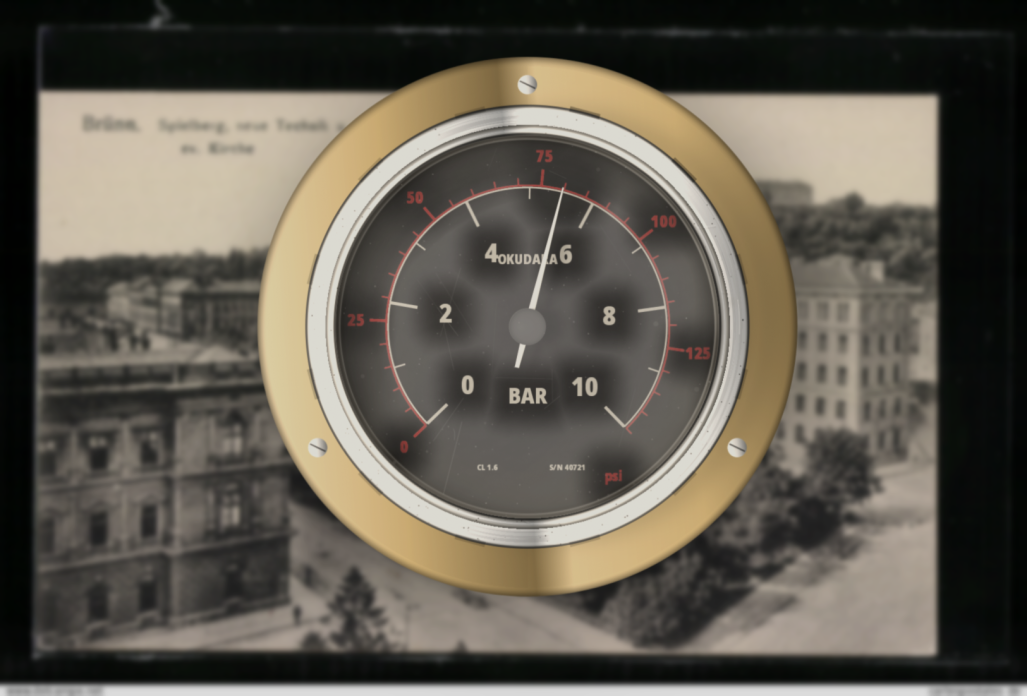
5.5; bar
